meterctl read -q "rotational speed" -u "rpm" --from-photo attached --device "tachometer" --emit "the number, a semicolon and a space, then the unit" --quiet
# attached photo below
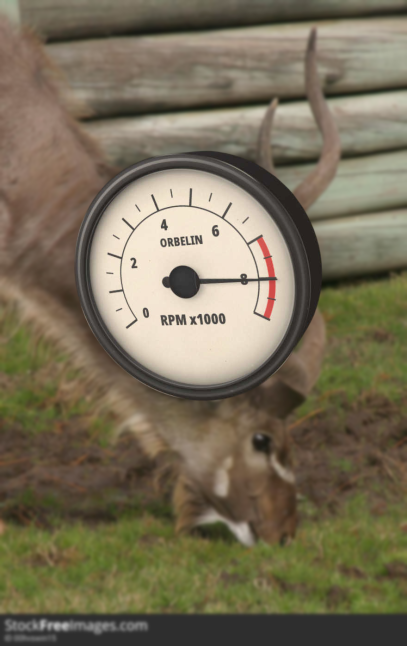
8000; rpm
